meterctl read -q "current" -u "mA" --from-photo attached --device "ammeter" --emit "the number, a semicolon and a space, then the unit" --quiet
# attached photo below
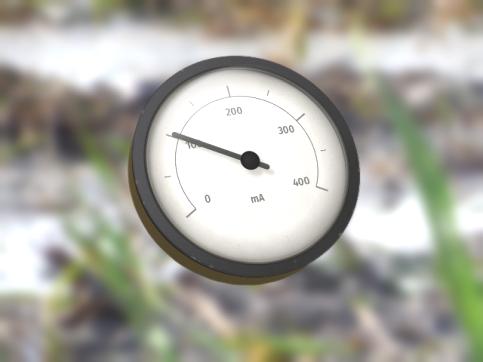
100; mA
